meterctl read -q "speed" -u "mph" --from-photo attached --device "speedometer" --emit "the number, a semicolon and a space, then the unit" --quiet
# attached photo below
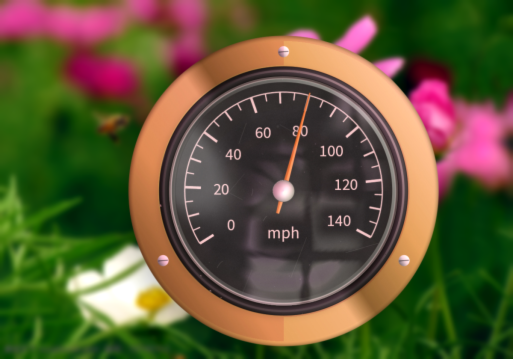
80; mph
